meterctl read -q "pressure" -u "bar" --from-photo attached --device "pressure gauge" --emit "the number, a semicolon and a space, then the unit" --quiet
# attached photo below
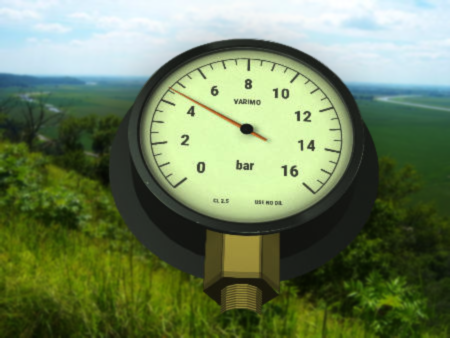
4.5; bar
